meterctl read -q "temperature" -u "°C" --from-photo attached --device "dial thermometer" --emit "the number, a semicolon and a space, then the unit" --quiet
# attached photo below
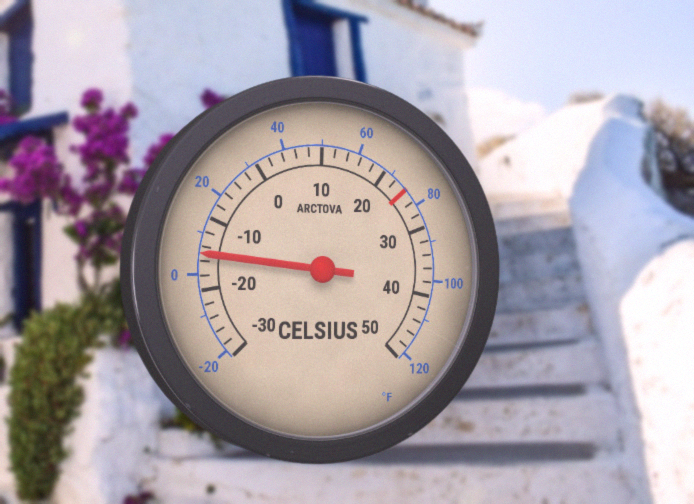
-15; °C
